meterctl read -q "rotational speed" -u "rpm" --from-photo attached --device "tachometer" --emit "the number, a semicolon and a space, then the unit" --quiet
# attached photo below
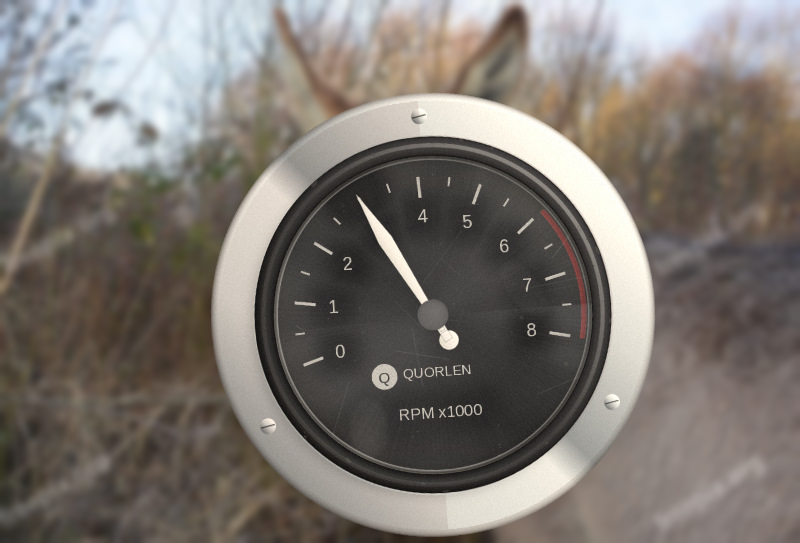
3000; rpm
